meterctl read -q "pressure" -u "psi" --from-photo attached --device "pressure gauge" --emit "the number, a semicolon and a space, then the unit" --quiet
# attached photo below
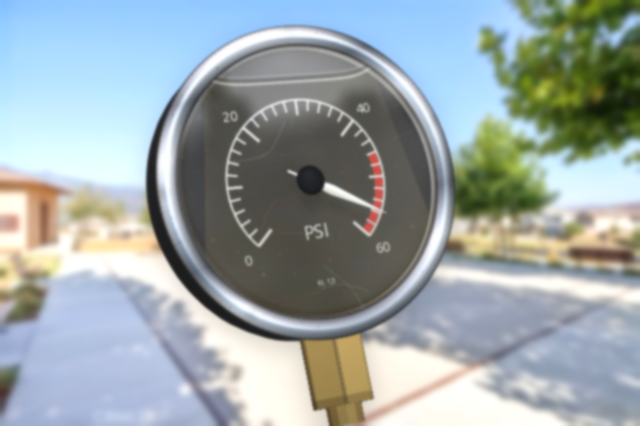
56; psi
